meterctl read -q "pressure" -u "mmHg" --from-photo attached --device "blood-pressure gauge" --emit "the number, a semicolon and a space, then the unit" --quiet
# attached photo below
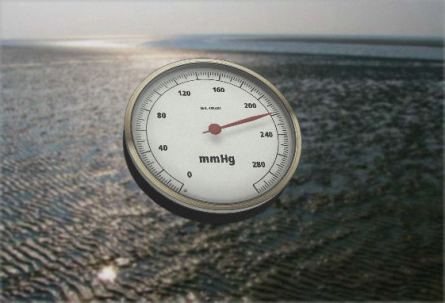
220; mmHg
